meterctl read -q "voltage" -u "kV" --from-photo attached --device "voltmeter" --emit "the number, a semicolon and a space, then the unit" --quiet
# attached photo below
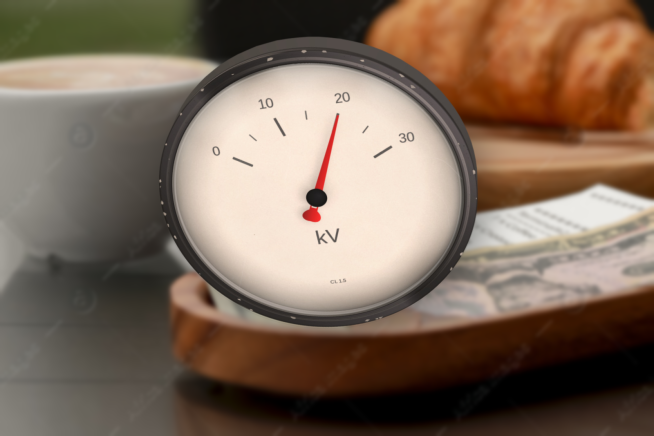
20; kV
